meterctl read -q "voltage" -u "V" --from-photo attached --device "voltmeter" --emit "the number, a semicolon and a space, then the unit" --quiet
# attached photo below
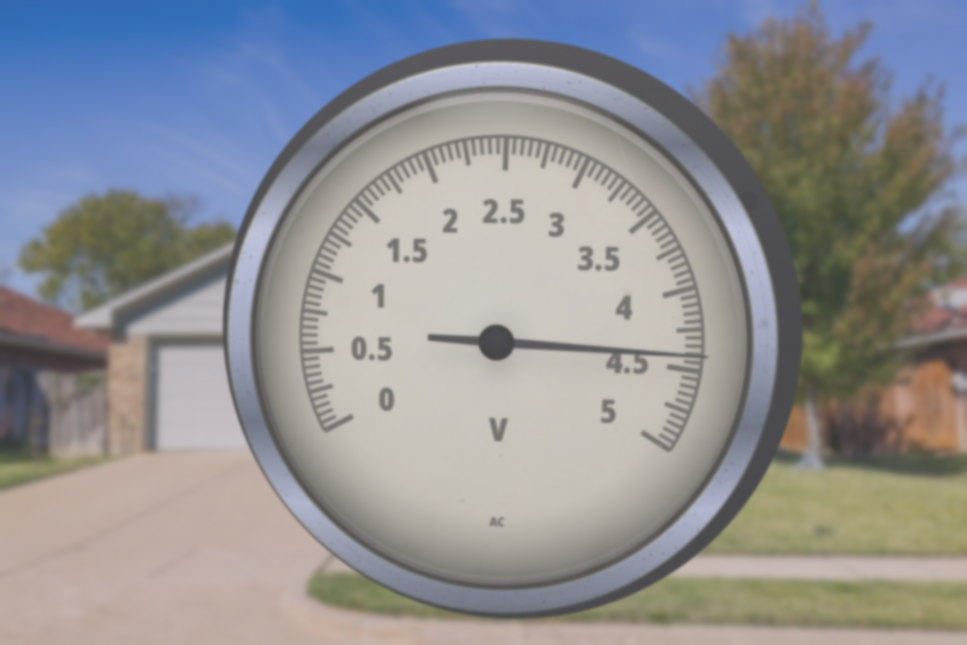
4.4; V
